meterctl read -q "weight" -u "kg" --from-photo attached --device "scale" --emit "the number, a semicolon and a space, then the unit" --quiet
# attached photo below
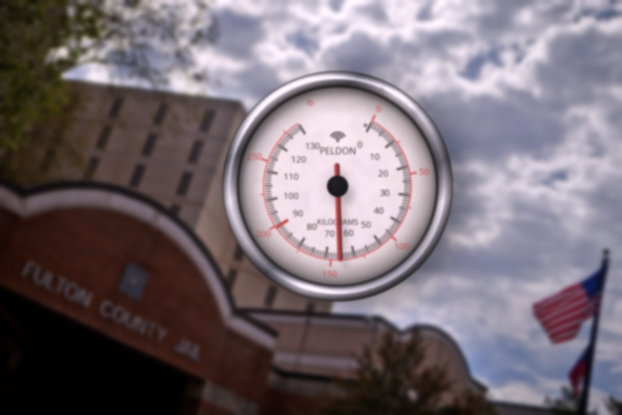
65; kg
